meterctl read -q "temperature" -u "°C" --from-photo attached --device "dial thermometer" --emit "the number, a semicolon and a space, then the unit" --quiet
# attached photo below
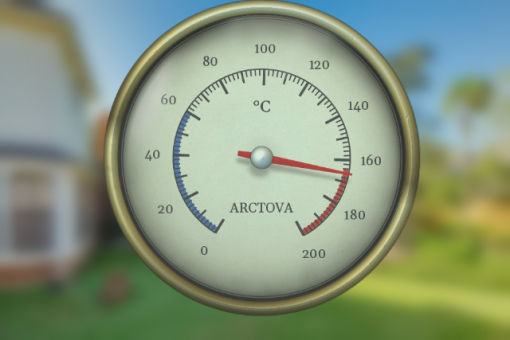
166; °C
